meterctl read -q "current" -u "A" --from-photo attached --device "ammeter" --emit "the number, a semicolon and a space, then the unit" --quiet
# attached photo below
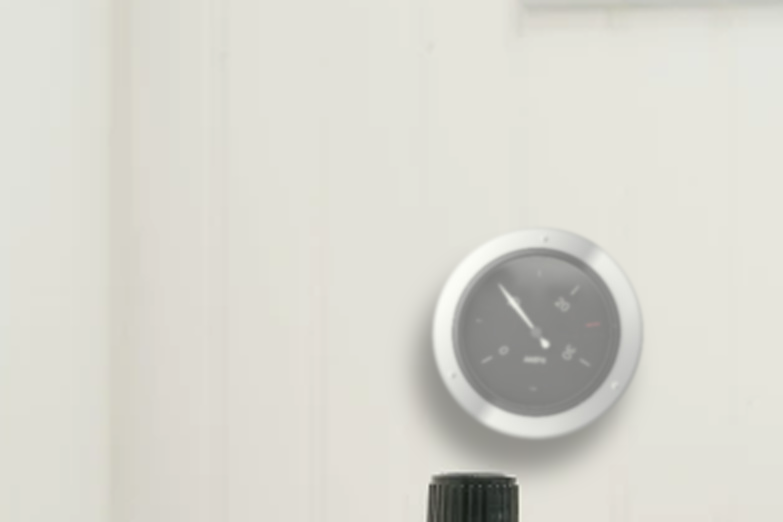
10; A
